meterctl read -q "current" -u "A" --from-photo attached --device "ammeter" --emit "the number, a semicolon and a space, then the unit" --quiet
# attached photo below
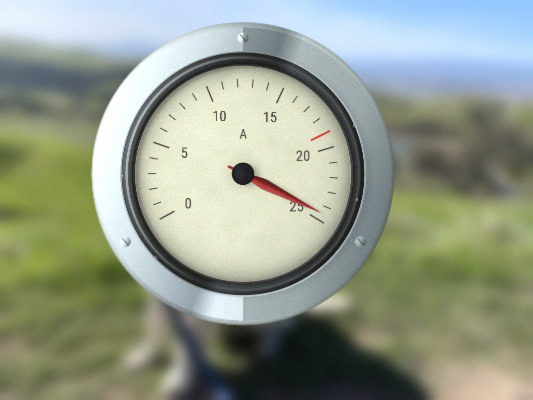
24.5; A
